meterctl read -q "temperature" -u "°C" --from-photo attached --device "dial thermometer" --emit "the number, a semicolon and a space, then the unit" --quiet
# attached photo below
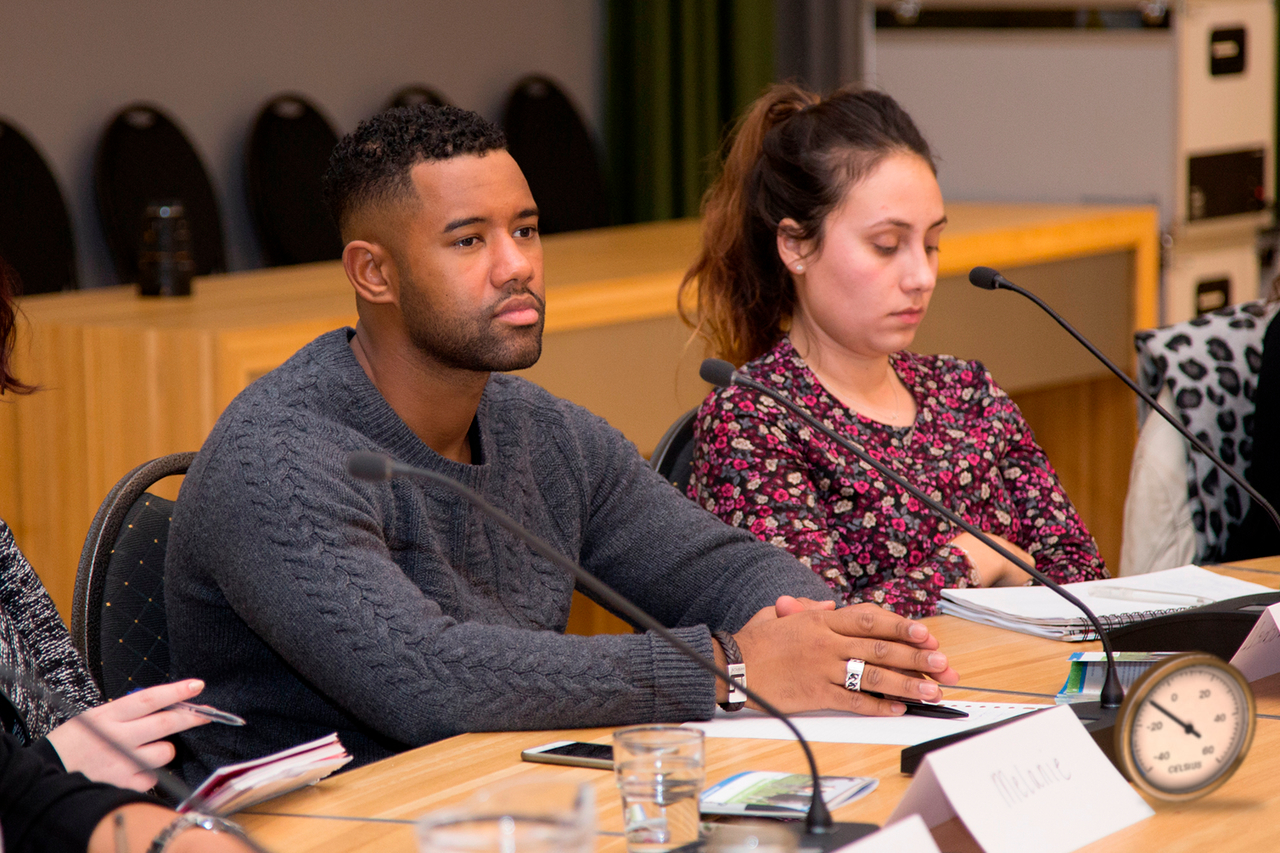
-10; °C
